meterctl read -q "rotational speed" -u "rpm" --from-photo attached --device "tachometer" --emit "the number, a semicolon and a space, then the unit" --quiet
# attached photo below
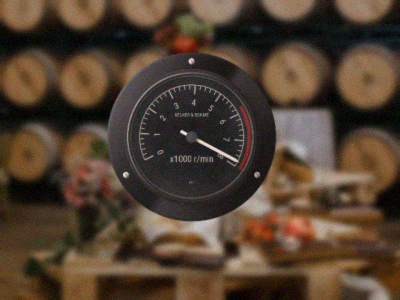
7800; rpm
